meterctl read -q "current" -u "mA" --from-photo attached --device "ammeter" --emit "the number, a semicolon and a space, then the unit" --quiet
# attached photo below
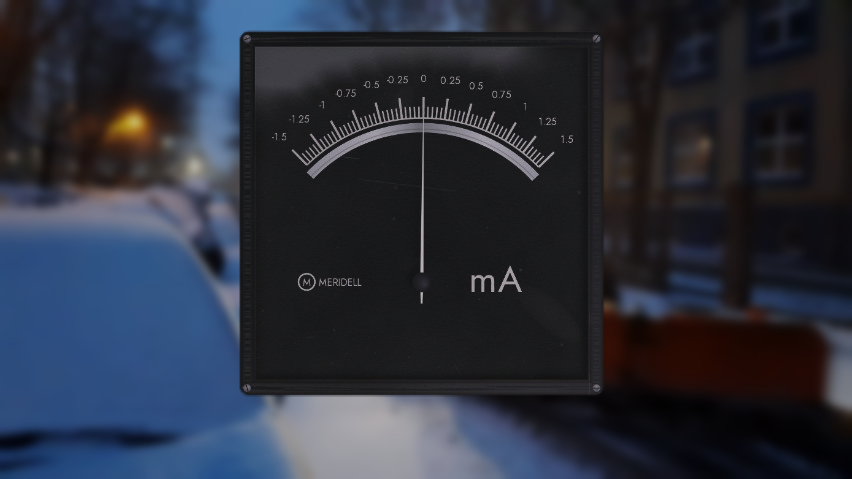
0; mA
